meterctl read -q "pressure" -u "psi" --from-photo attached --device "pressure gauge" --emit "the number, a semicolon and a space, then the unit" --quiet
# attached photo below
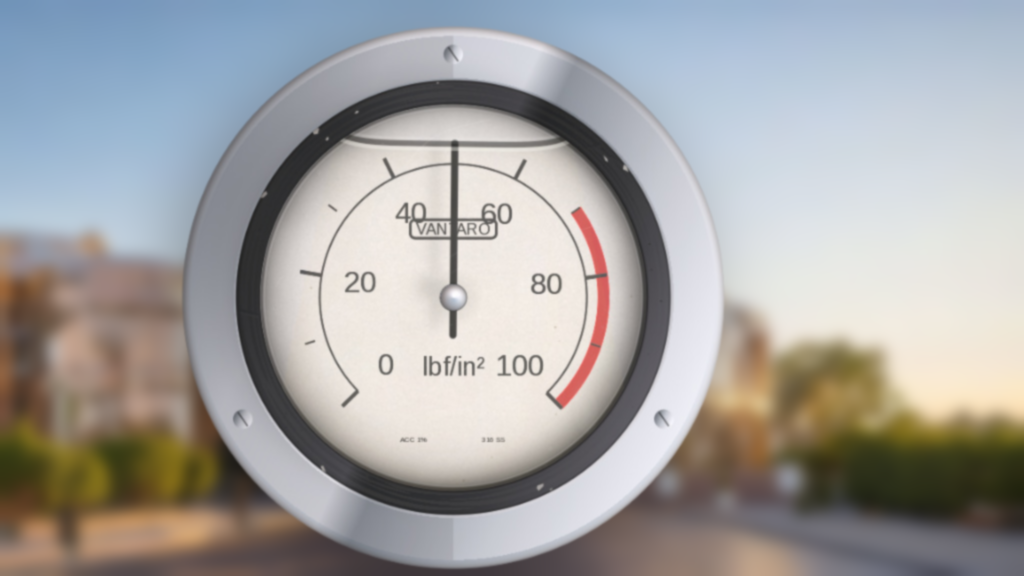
50; psi
